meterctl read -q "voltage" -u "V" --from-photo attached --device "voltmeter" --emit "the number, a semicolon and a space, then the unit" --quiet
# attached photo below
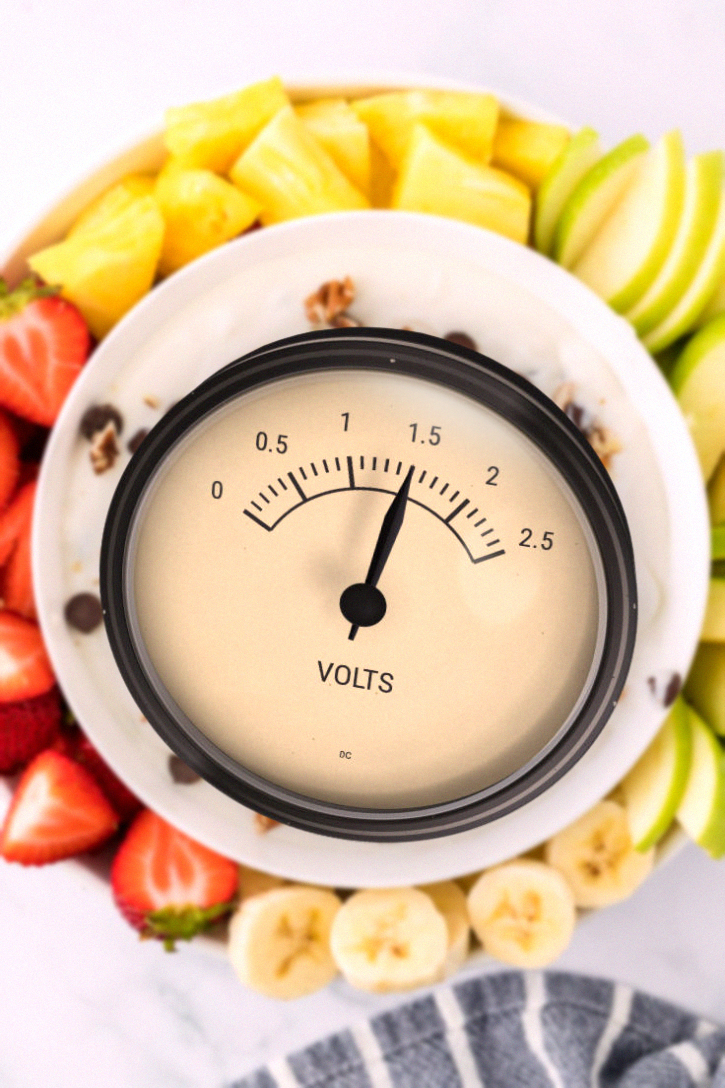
1.5; V
